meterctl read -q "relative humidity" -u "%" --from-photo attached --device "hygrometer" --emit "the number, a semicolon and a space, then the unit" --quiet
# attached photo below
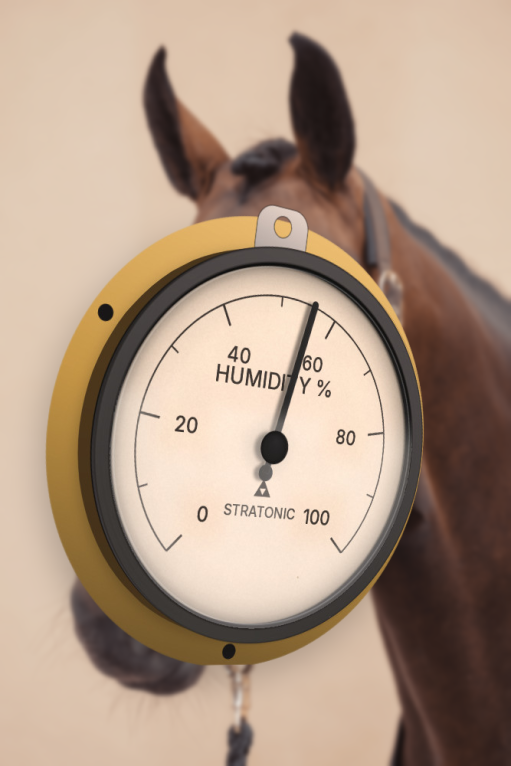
55; %
